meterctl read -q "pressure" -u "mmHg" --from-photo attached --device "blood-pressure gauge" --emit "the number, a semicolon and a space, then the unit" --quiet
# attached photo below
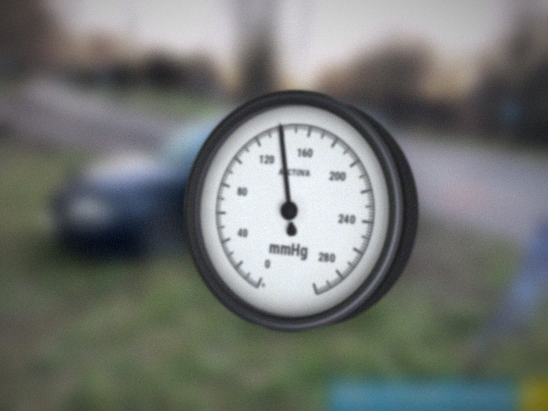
140; mmHg
